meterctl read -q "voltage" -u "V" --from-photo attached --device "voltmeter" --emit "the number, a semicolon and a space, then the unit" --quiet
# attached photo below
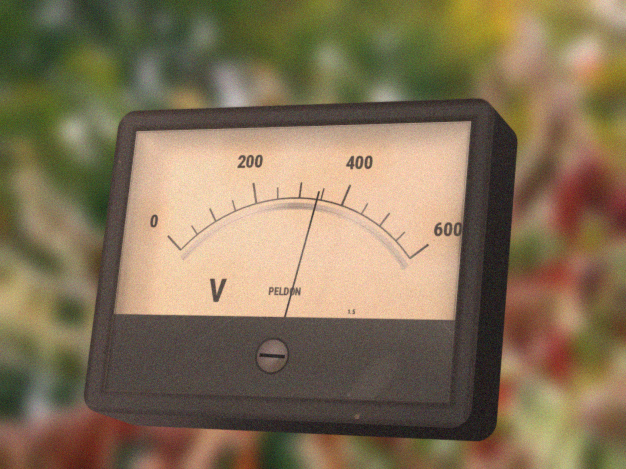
350; V
